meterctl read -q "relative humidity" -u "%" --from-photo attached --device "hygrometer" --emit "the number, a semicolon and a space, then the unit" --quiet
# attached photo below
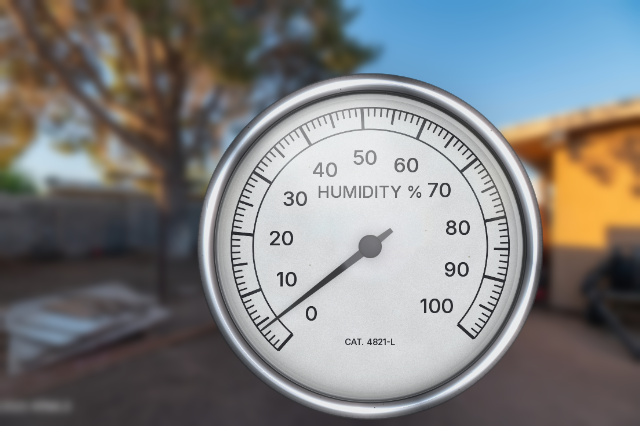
4; %
